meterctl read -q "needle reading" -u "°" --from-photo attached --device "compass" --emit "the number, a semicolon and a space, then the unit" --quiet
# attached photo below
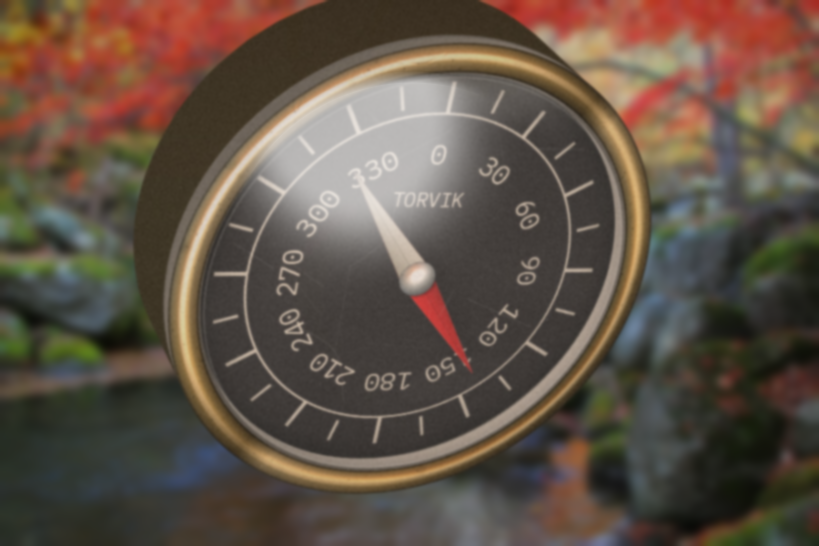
142.5; °
